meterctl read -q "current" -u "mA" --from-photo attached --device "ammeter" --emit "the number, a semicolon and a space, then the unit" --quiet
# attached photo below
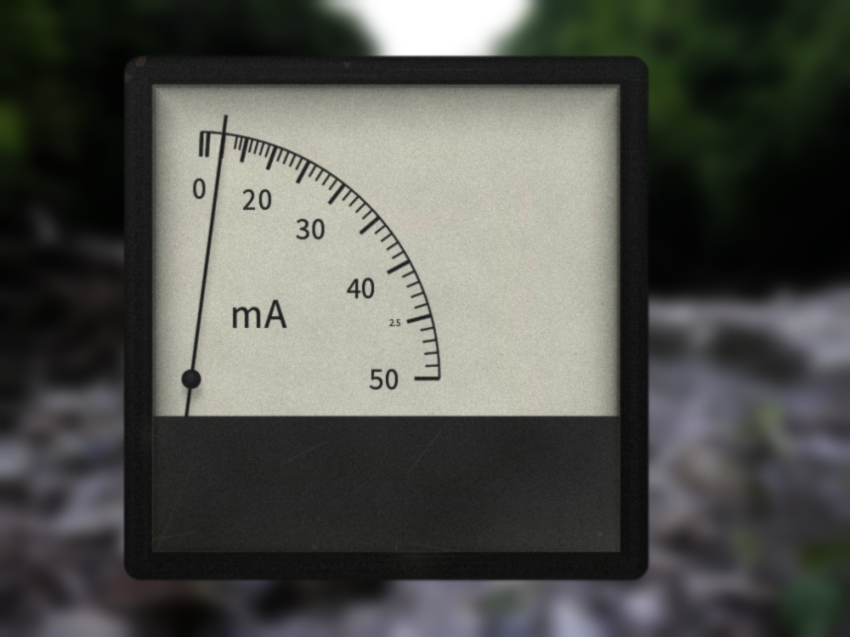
10; mA
